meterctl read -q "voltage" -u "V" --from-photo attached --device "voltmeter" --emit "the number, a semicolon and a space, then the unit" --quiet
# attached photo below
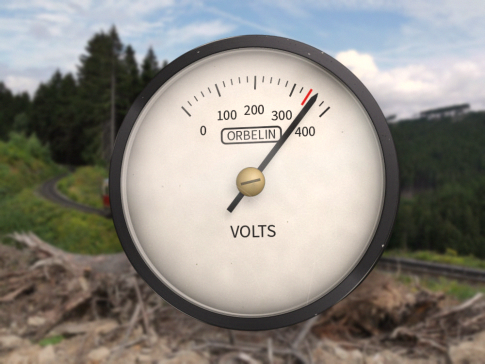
360; V
